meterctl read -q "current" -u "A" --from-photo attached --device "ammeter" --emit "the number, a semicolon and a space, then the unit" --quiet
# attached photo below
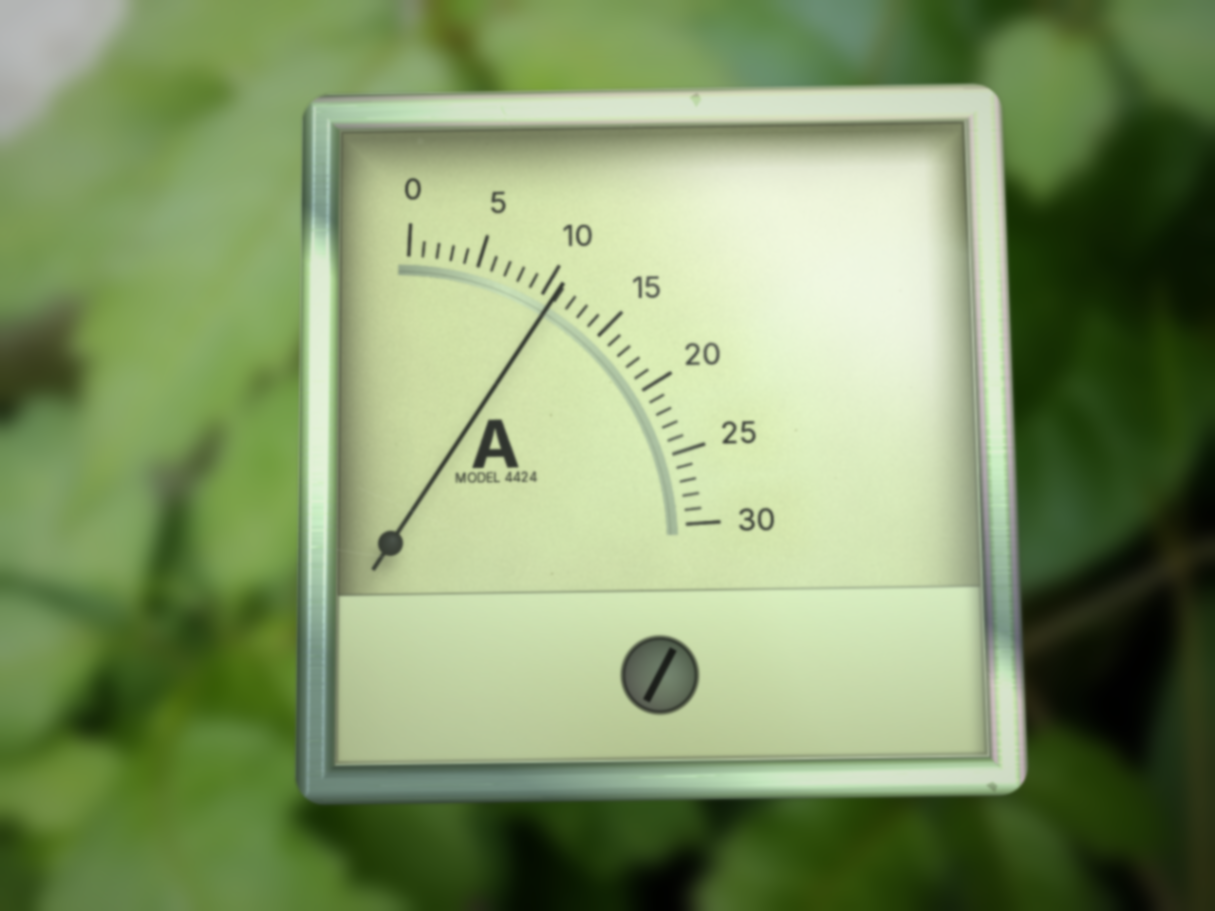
11; A
